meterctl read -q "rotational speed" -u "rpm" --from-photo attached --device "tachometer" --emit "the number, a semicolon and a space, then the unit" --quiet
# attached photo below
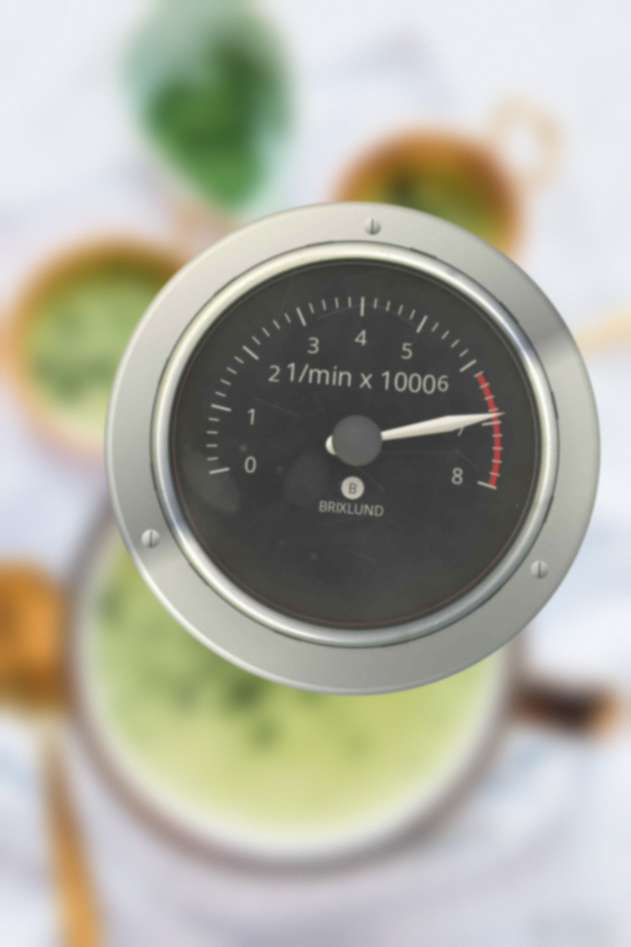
6900; rpm
